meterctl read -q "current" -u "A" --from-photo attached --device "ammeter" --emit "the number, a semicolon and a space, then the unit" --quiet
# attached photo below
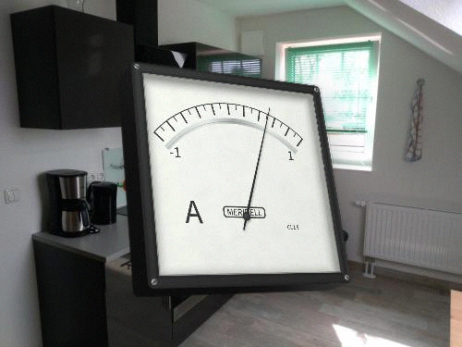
0.5; A
